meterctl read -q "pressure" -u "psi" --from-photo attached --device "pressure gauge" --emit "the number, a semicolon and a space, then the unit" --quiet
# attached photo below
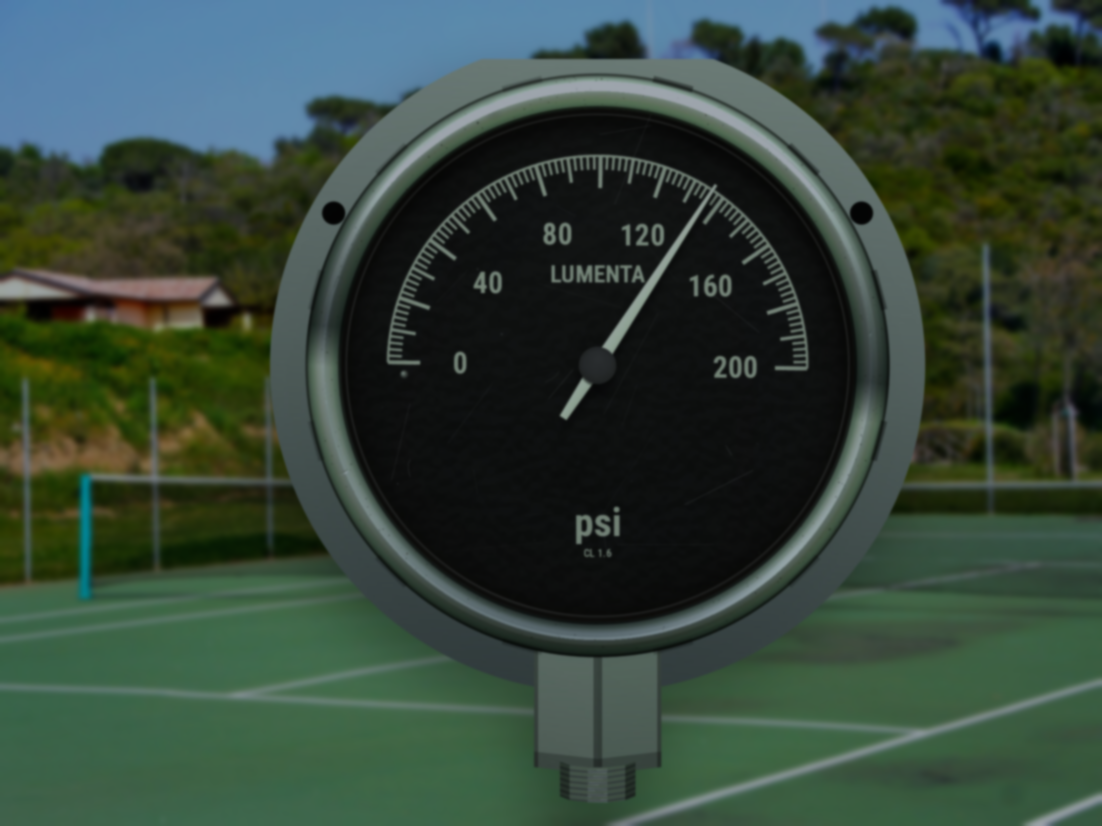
136; psi
